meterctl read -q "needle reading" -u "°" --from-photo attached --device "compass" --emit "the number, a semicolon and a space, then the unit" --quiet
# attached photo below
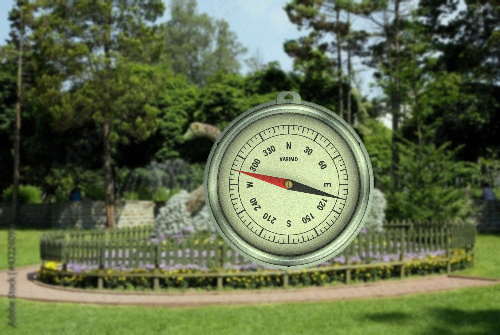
285; °
